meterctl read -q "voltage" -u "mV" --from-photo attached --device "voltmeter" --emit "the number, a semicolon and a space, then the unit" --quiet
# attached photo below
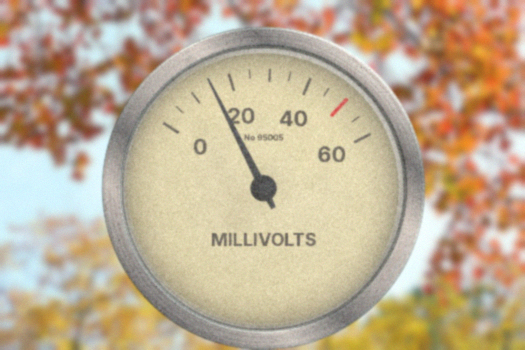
15; mV
